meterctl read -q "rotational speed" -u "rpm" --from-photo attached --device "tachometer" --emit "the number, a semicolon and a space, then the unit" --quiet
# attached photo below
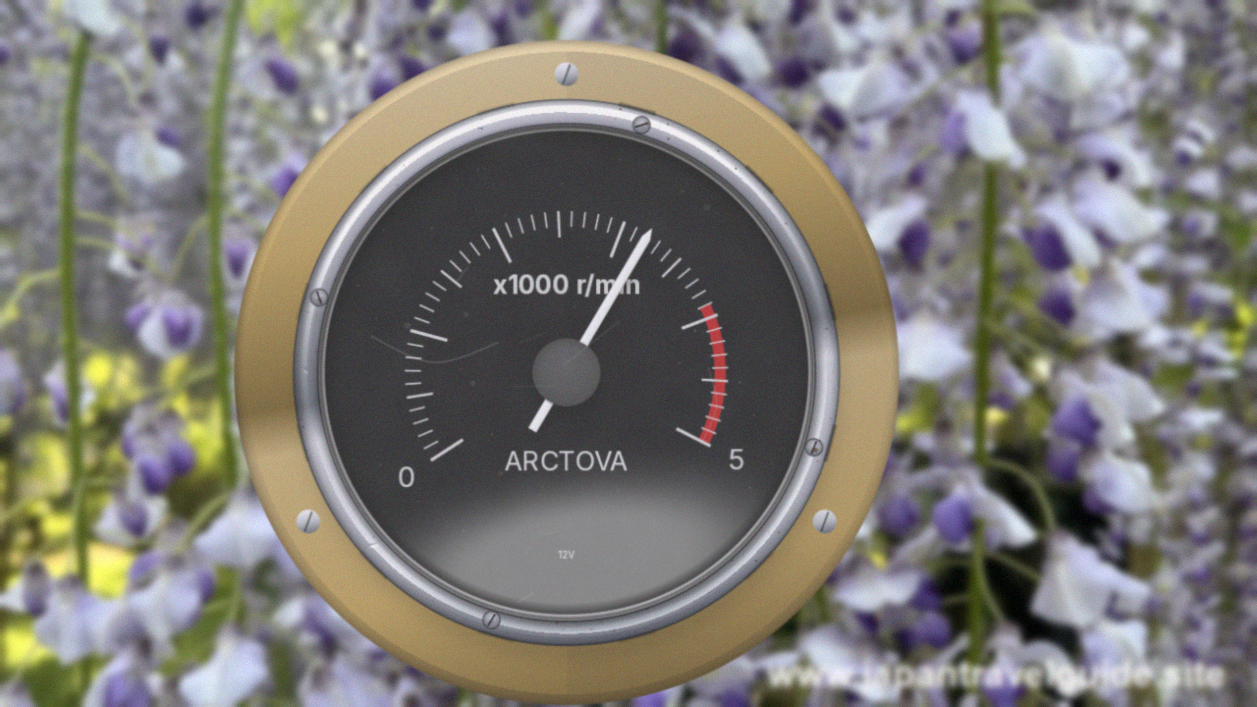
3200; rpm
